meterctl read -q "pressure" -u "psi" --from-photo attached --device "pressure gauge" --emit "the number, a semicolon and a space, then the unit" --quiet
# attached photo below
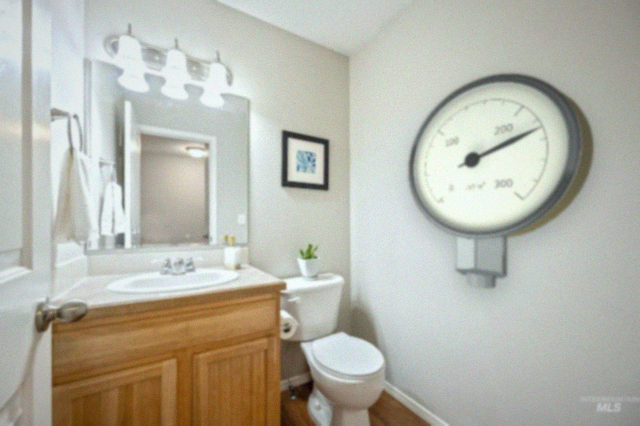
230; psi
